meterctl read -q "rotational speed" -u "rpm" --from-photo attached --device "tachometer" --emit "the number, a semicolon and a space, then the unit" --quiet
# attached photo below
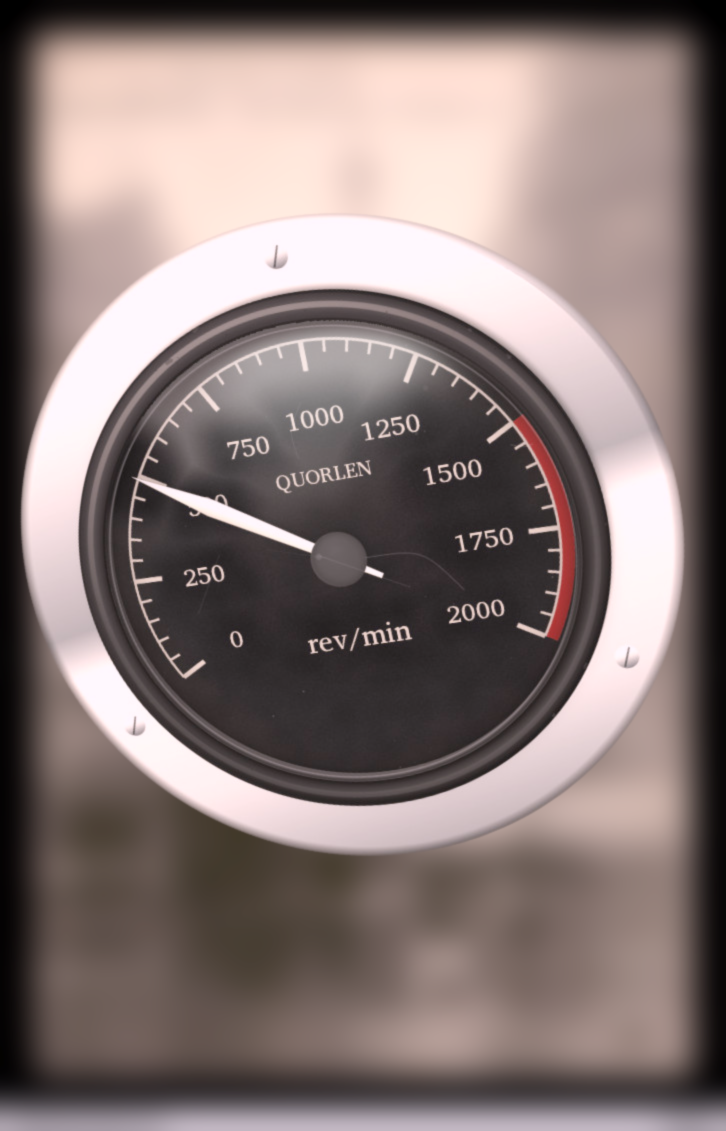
500; rpm
